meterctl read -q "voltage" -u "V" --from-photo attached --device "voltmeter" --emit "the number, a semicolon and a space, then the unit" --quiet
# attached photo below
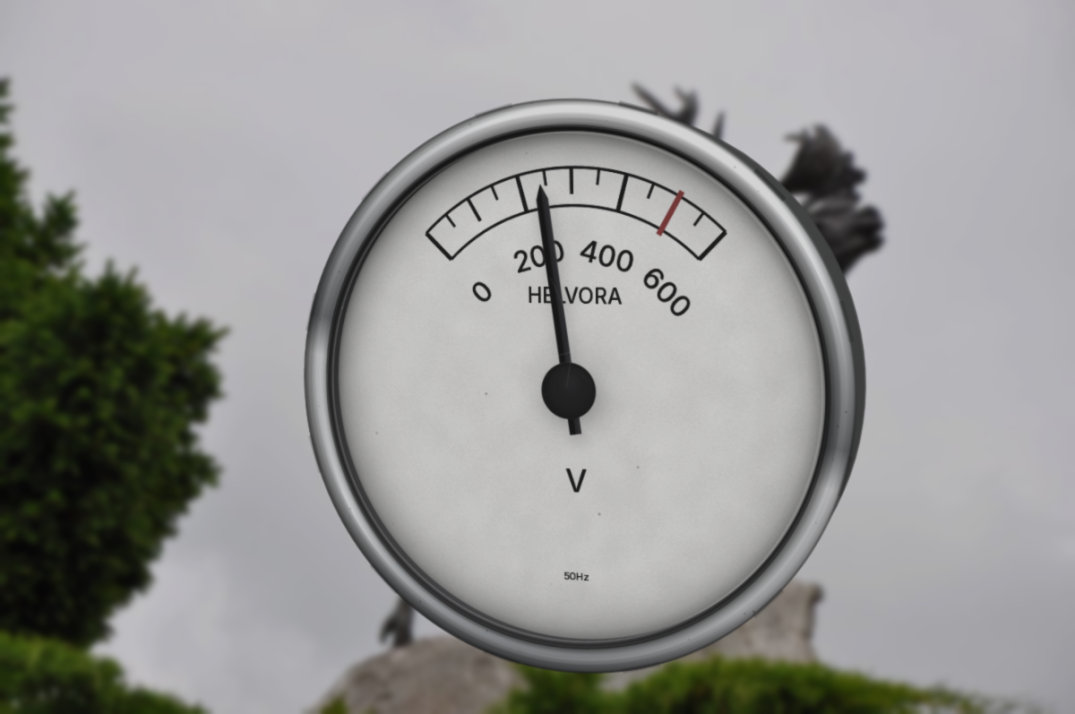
250; V
